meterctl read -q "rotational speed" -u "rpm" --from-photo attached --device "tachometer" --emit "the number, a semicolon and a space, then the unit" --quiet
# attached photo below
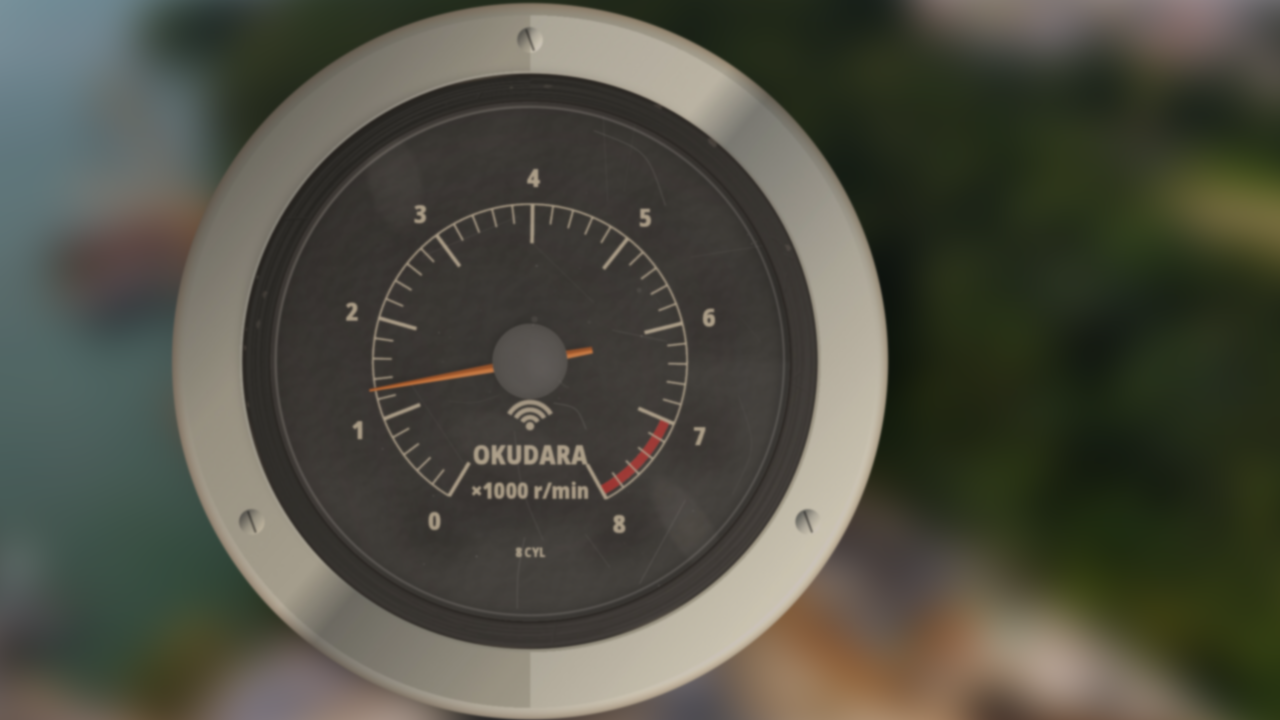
1300; rpm
